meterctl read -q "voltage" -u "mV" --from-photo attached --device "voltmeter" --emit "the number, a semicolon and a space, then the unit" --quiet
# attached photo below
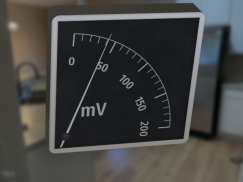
40; mV
